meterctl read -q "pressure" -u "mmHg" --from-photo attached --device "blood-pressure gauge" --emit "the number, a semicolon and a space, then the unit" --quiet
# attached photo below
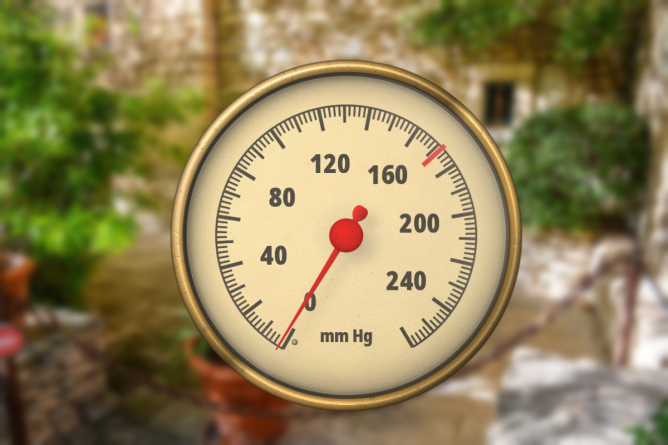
2; mmHg
